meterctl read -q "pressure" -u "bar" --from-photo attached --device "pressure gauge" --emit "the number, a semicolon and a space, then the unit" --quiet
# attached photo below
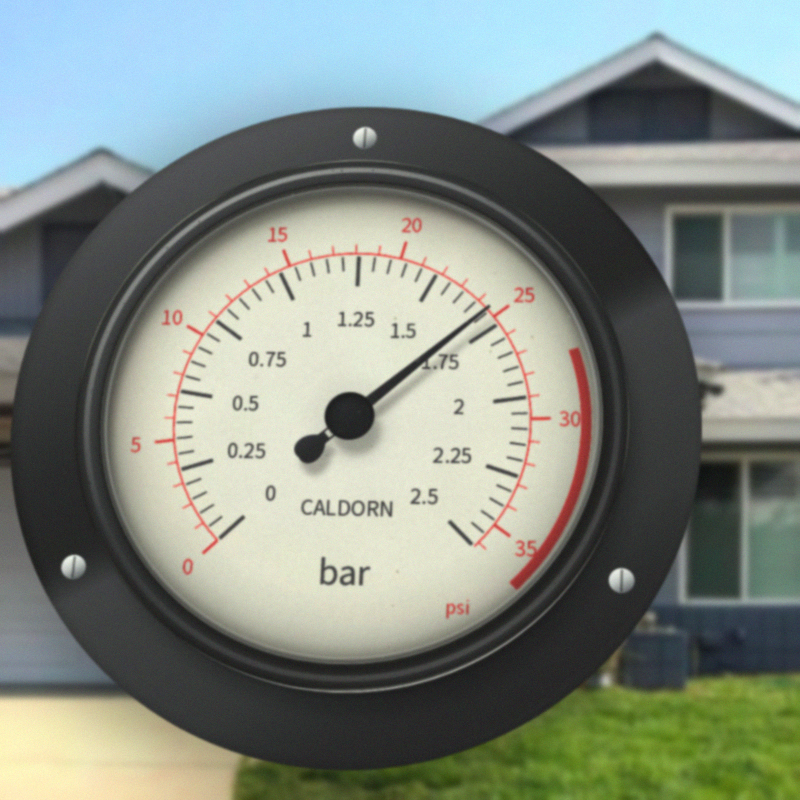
1.7; bar
